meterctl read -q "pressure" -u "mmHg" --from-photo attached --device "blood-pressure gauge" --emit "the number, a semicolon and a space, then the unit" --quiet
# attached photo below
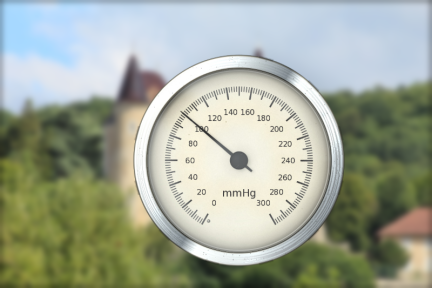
100; mmHg
